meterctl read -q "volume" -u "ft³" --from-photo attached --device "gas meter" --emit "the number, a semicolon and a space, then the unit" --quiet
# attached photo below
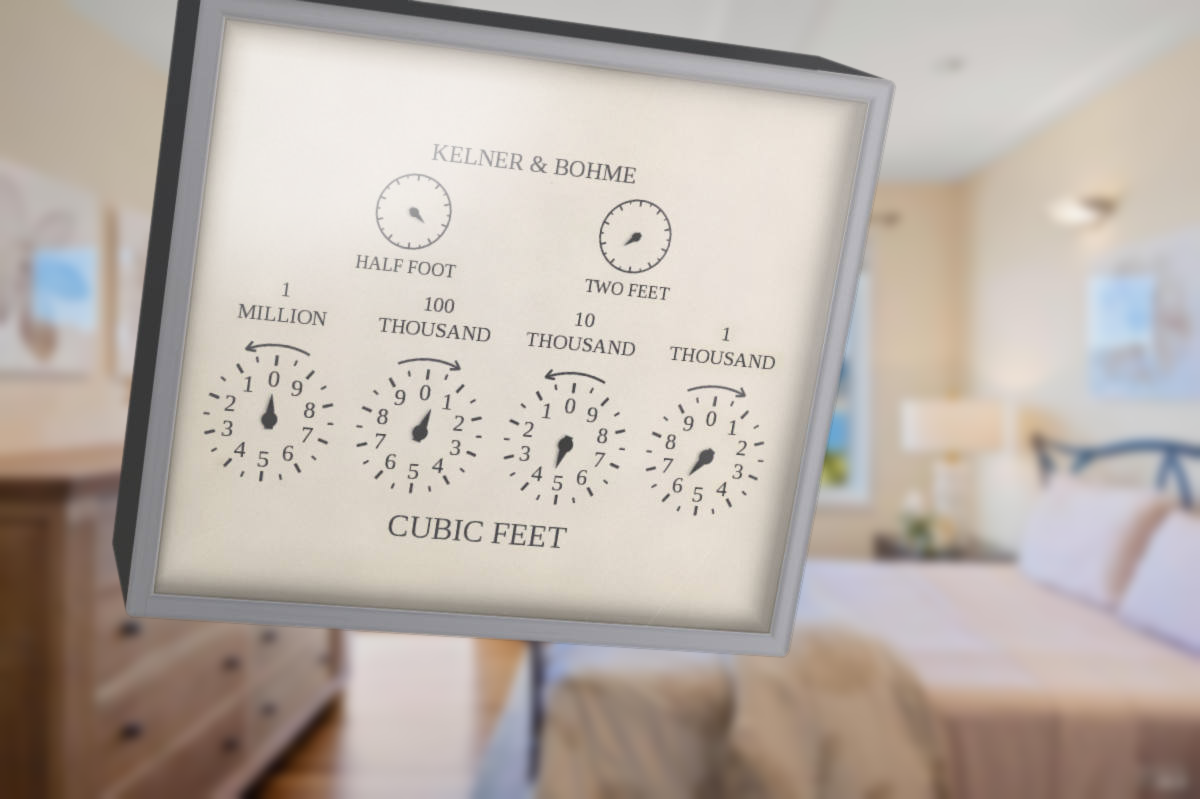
4600; ft³
